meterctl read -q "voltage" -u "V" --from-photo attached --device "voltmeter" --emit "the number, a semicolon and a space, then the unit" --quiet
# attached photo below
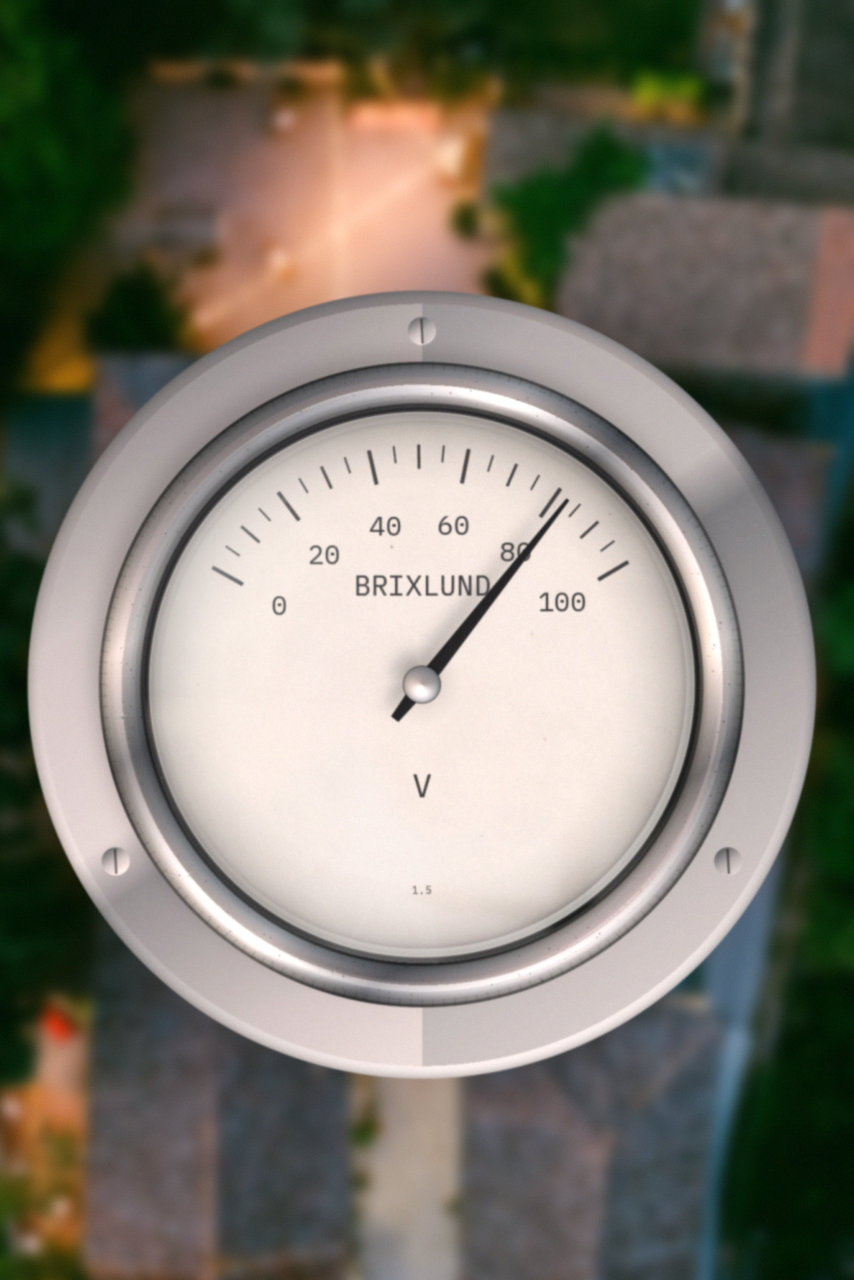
82.5; V
